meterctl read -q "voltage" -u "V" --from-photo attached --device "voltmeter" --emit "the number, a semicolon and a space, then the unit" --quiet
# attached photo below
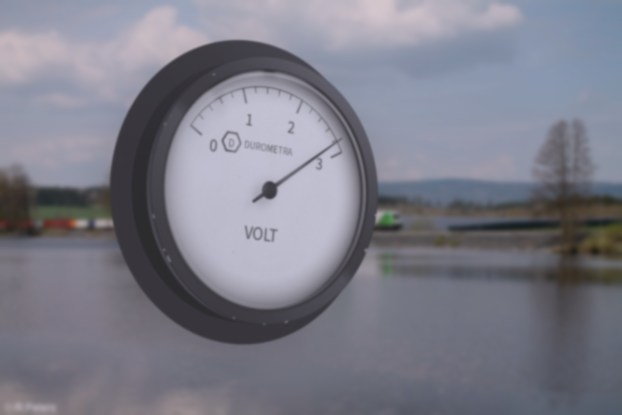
2.8; V
